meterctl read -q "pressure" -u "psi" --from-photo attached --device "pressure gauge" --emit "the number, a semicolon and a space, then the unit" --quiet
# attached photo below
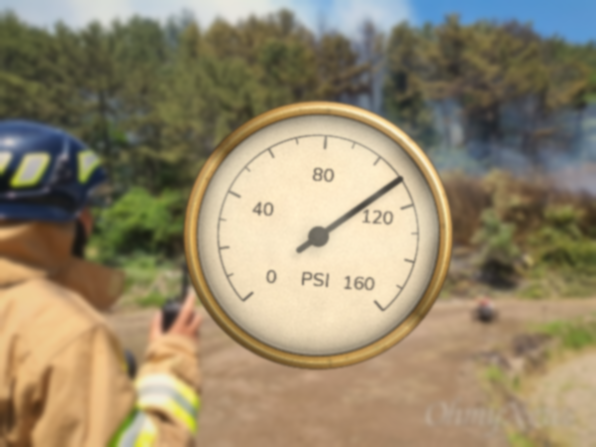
110; psi
